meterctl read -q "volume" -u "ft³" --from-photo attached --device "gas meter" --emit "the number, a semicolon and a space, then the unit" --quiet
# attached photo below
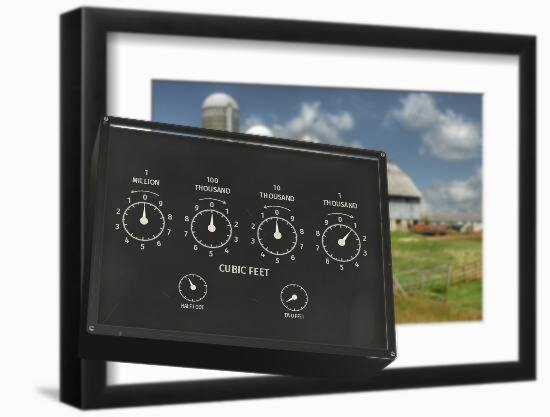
100; ft³
